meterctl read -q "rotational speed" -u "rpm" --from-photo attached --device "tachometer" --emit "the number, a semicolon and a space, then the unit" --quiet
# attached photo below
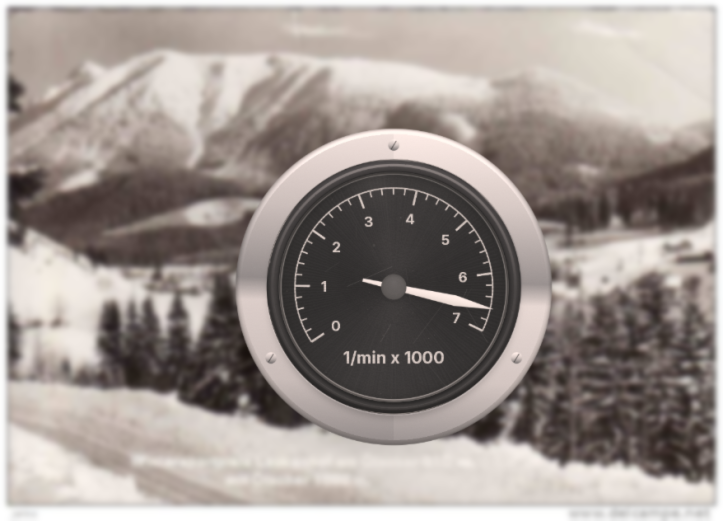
6600; rpm
